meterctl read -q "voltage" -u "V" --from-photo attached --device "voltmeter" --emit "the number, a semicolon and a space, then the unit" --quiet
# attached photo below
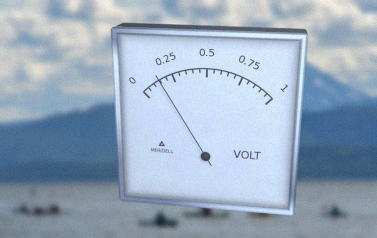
0.15; V
